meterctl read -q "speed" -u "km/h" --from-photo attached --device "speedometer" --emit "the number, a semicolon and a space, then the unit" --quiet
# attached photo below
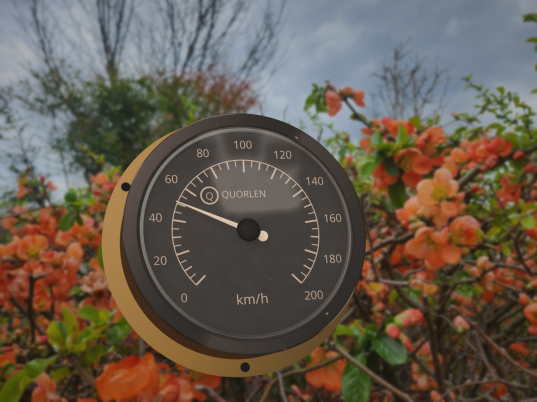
50; km/h
